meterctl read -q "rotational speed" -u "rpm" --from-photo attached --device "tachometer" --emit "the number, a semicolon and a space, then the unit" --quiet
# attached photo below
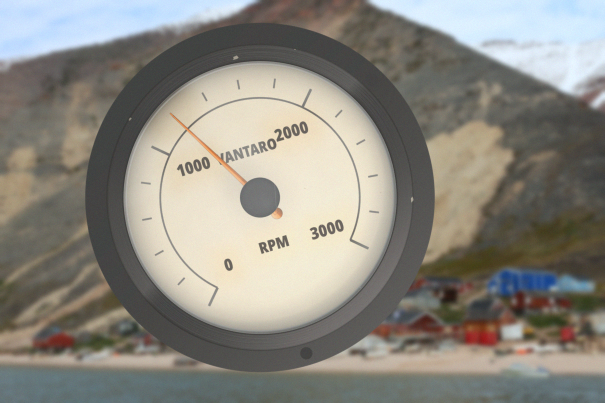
1200; rpm
